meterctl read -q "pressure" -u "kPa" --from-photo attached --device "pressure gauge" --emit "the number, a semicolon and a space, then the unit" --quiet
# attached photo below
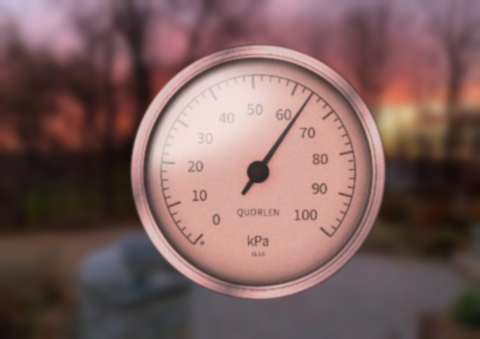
64; kPa
